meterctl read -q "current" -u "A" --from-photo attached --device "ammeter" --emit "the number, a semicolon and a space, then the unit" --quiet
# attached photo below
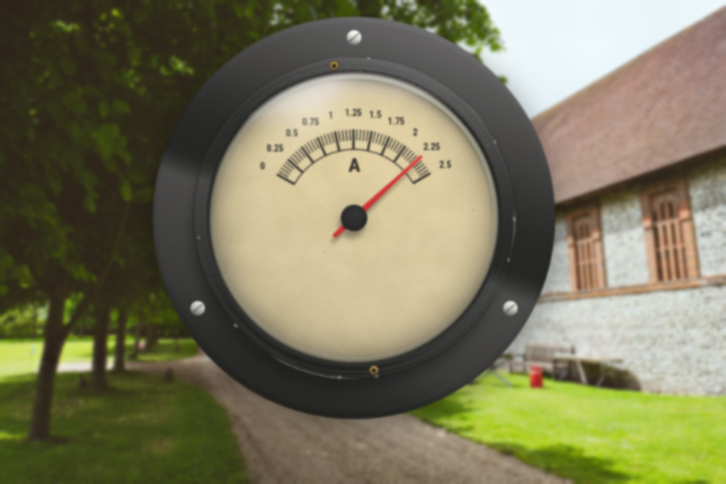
2.25; A
